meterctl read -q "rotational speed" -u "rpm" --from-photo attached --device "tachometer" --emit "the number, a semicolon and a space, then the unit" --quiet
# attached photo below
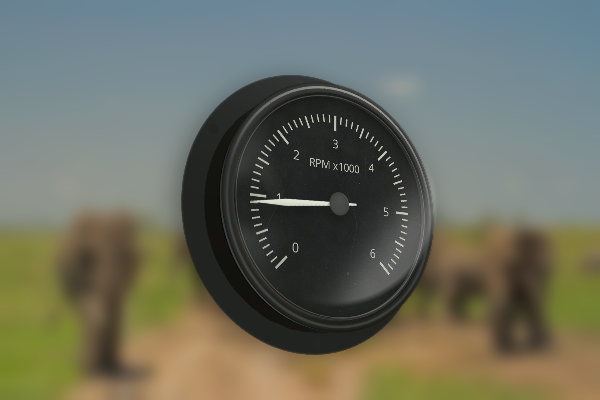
900; rpm
